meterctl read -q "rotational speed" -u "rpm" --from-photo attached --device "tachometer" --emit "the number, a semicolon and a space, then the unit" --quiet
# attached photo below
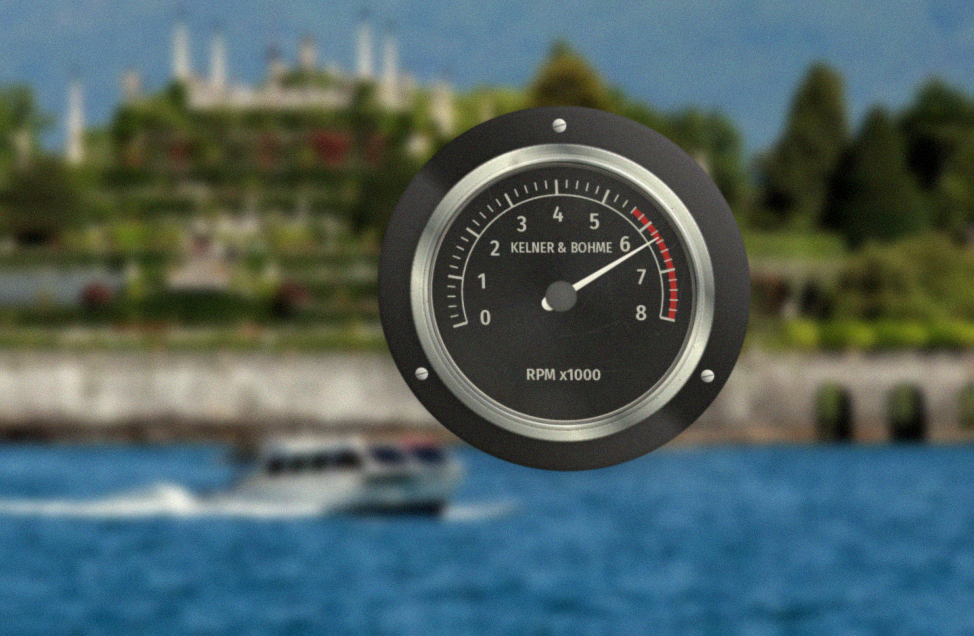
6300; rpm
